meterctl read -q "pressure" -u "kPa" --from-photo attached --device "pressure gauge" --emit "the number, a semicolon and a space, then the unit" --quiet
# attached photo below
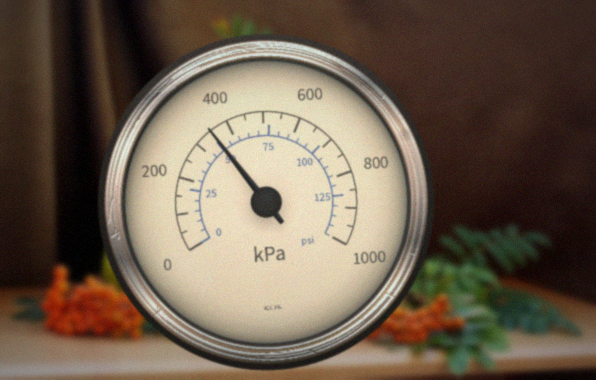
350; kPa
